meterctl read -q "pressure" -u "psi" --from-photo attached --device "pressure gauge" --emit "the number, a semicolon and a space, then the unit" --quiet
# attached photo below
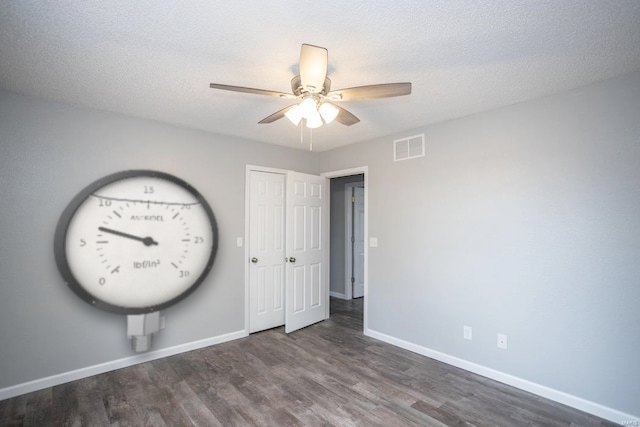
7; psi
